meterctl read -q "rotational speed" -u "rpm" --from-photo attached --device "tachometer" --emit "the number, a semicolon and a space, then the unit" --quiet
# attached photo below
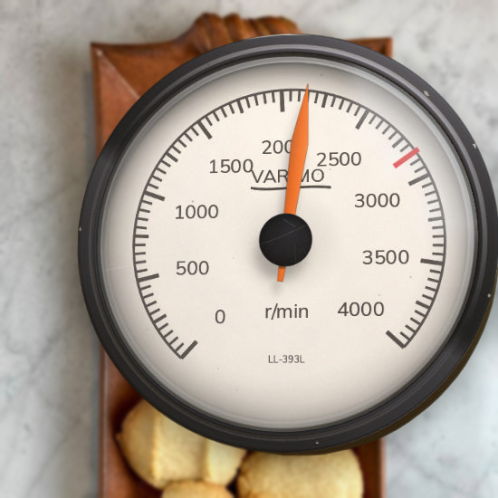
2150; rpm
